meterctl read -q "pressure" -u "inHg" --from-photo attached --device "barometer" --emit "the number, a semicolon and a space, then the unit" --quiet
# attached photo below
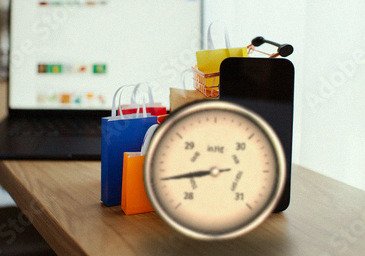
28.4; inHg
